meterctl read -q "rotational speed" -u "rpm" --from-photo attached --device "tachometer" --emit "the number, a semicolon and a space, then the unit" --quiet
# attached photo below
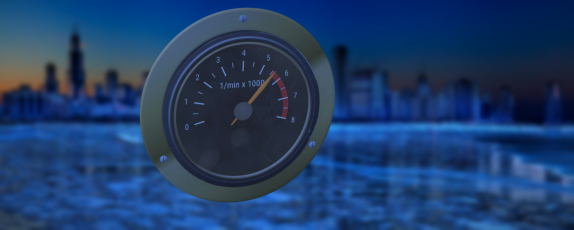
5500; rpm
